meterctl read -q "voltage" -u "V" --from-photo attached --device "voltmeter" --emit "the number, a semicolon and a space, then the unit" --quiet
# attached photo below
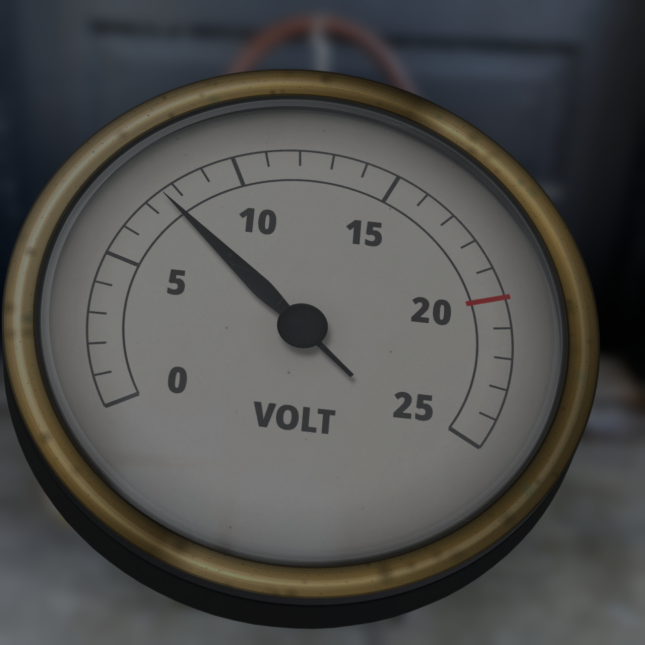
7.5; V
